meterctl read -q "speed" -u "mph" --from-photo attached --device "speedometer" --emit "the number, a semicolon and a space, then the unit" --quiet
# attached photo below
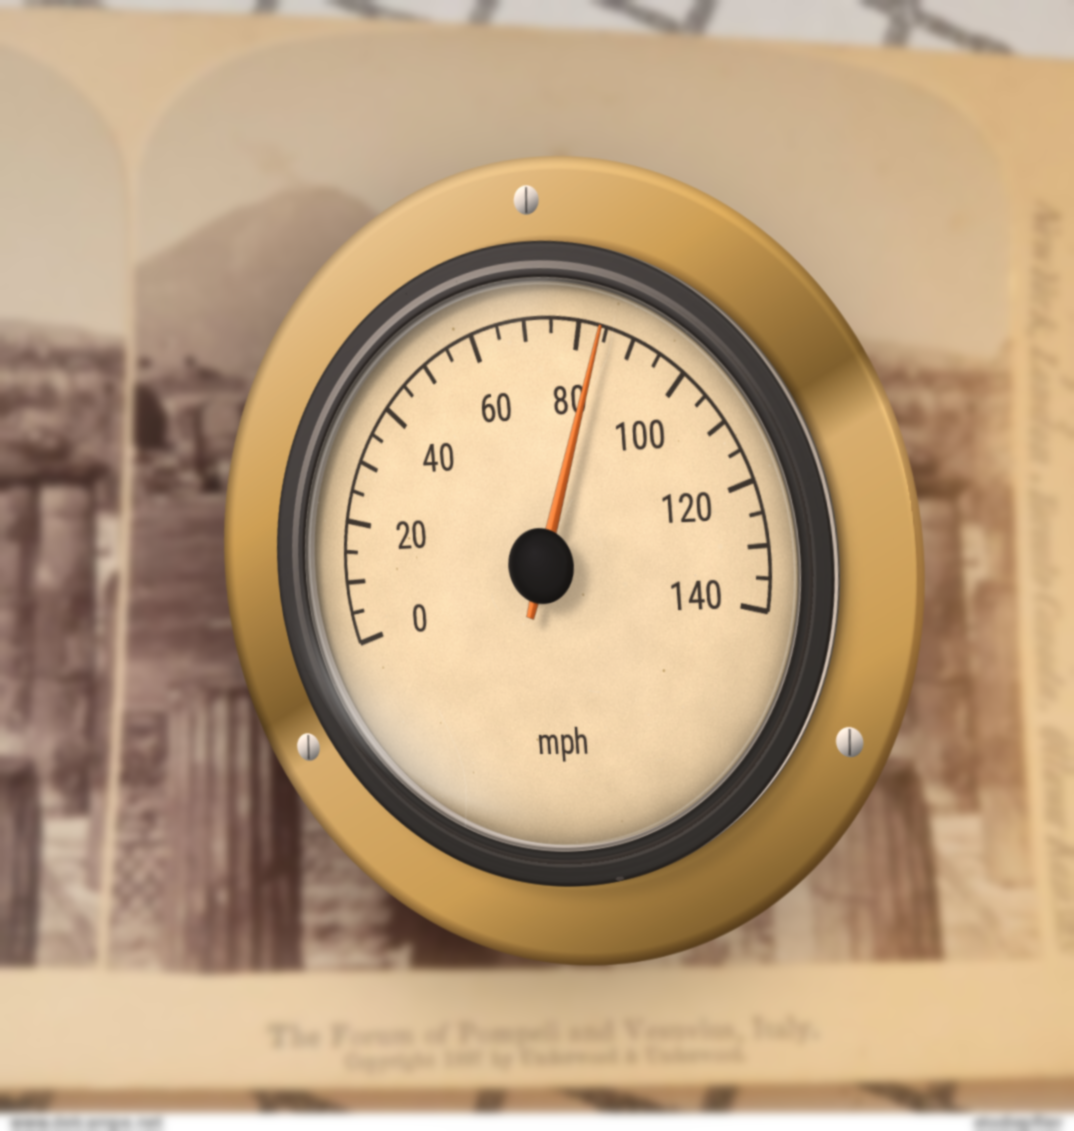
85; mph
